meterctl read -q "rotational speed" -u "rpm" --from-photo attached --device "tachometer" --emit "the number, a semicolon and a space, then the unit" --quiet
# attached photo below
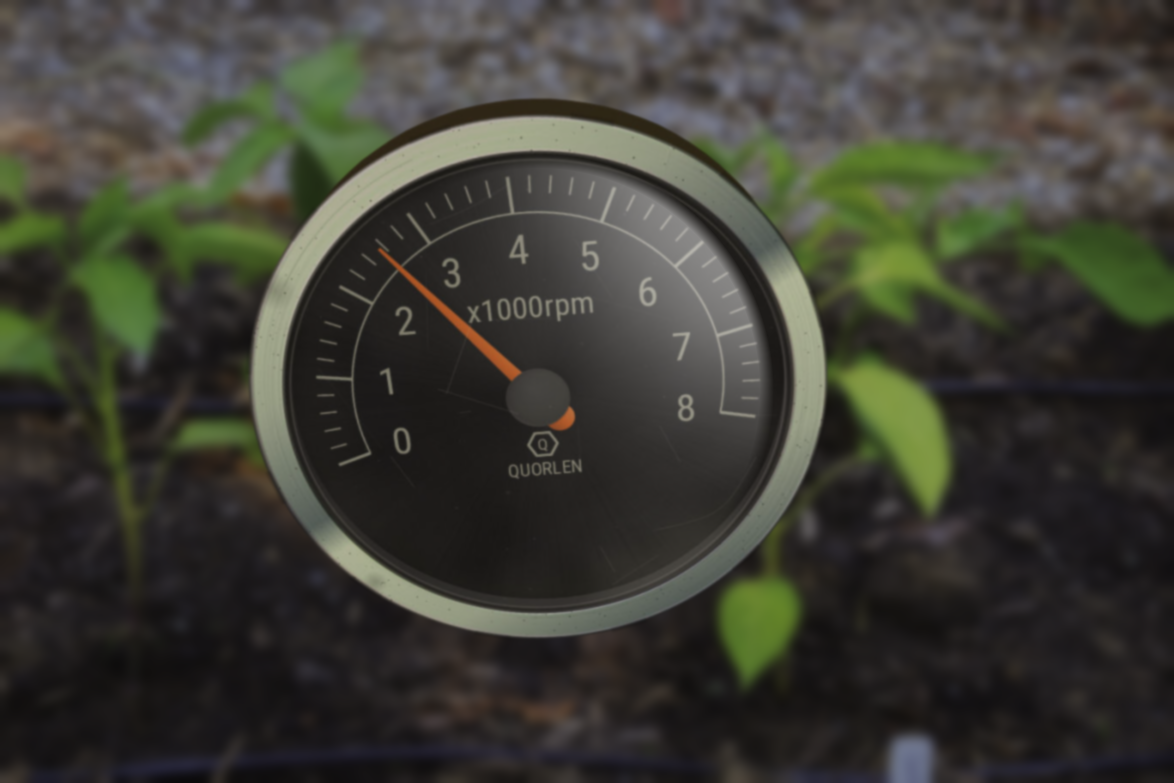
2600; rpm
